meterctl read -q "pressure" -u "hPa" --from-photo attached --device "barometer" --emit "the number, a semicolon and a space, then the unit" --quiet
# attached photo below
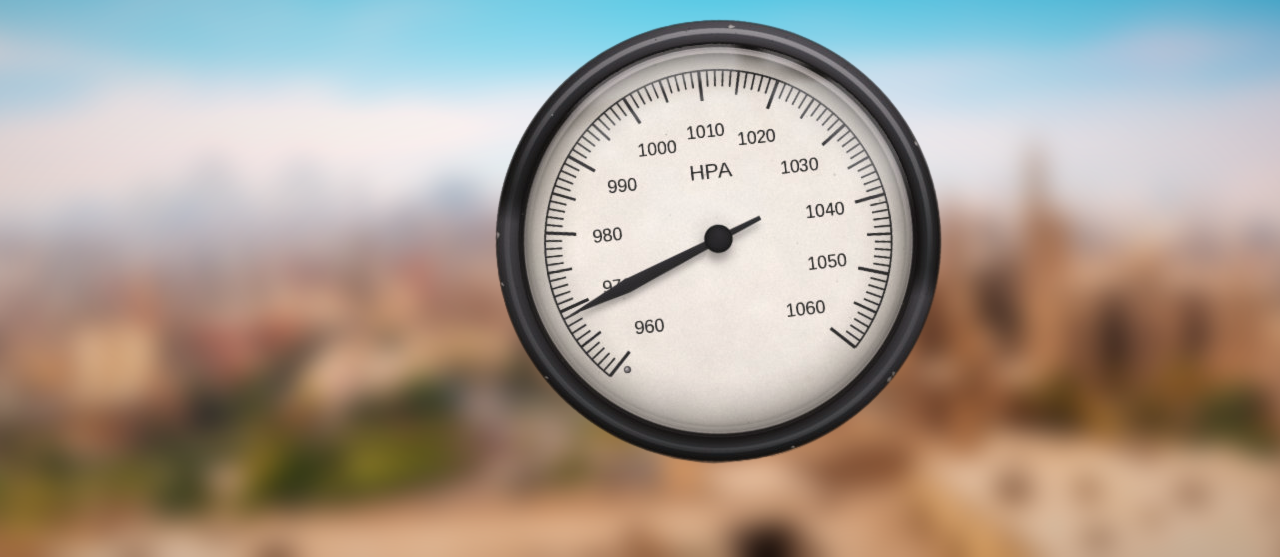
969; hPa
